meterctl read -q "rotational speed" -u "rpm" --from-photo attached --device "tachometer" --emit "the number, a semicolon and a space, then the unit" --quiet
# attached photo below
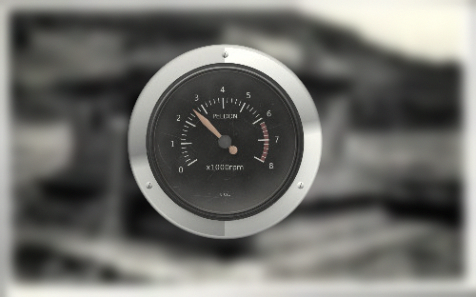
2600; rpm
